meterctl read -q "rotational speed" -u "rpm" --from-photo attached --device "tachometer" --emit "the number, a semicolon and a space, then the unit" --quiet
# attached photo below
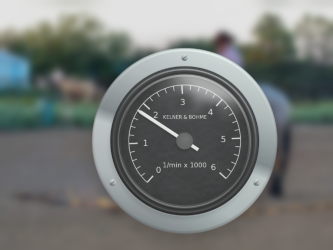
1800; rpm
